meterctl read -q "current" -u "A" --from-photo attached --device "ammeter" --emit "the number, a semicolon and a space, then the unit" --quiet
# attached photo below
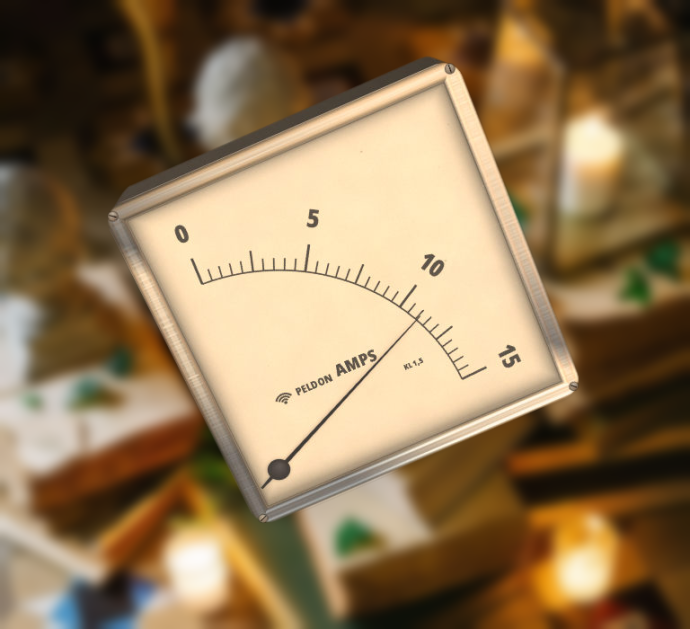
11; A
